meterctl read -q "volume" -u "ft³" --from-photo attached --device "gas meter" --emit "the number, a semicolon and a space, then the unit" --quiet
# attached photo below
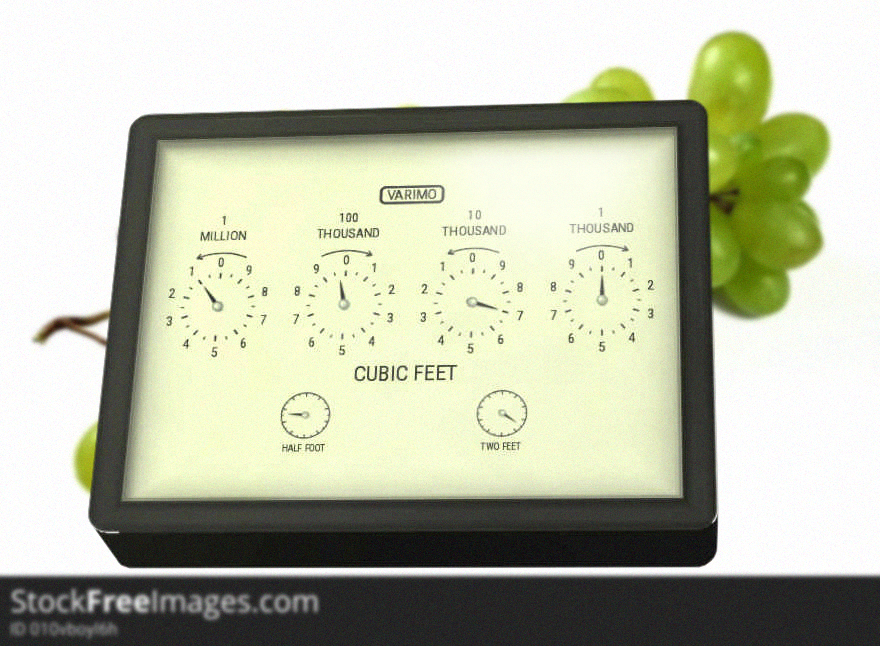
97000; ft³
